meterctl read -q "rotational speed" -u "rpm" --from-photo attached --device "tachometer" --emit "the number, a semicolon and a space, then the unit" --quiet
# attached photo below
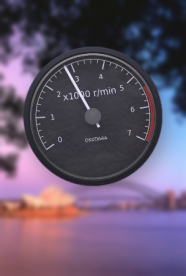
2800; rpm
